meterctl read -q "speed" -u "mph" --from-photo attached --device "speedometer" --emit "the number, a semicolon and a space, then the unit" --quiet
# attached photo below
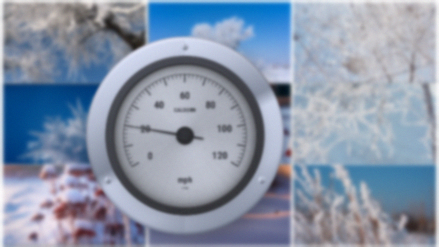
20; mph
